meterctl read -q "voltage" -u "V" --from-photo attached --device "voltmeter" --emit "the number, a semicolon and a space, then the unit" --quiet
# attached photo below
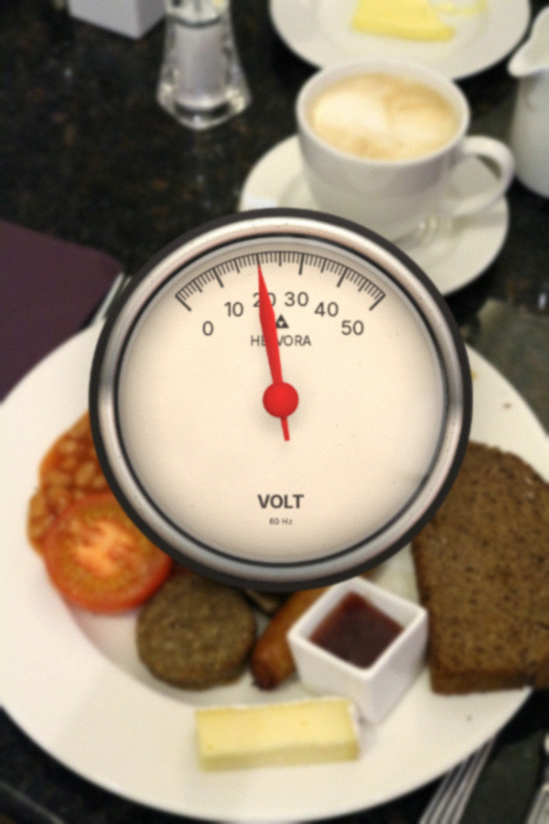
20; V
